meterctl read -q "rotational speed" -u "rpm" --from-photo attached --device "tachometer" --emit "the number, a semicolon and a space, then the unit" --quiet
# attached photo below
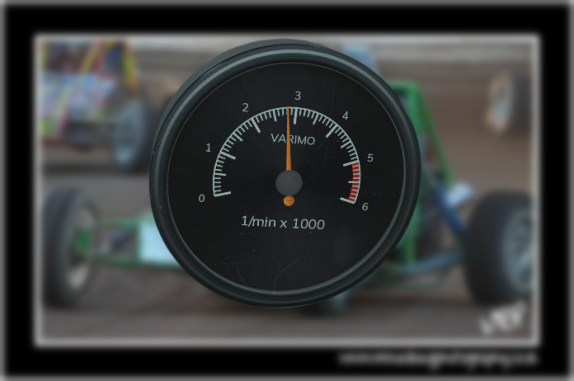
2800; rpm
